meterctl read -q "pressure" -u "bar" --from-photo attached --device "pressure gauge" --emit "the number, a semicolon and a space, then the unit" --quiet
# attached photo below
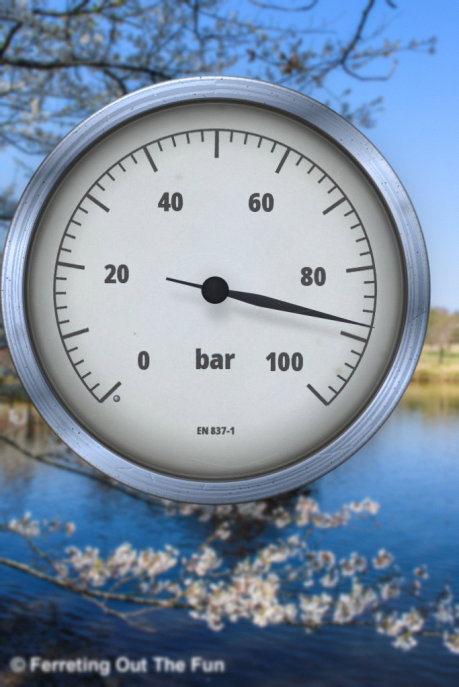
88; bar
